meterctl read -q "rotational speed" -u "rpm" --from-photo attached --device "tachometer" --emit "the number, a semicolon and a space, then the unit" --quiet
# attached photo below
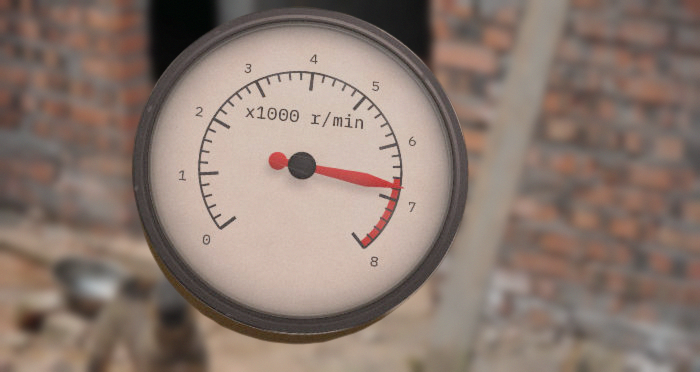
6800; rpm
